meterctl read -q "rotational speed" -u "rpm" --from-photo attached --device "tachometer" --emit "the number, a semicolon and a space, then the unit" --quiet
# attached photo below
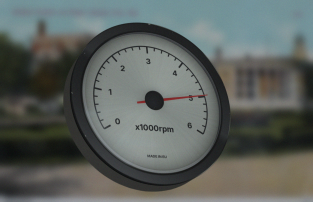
5000; rpm
